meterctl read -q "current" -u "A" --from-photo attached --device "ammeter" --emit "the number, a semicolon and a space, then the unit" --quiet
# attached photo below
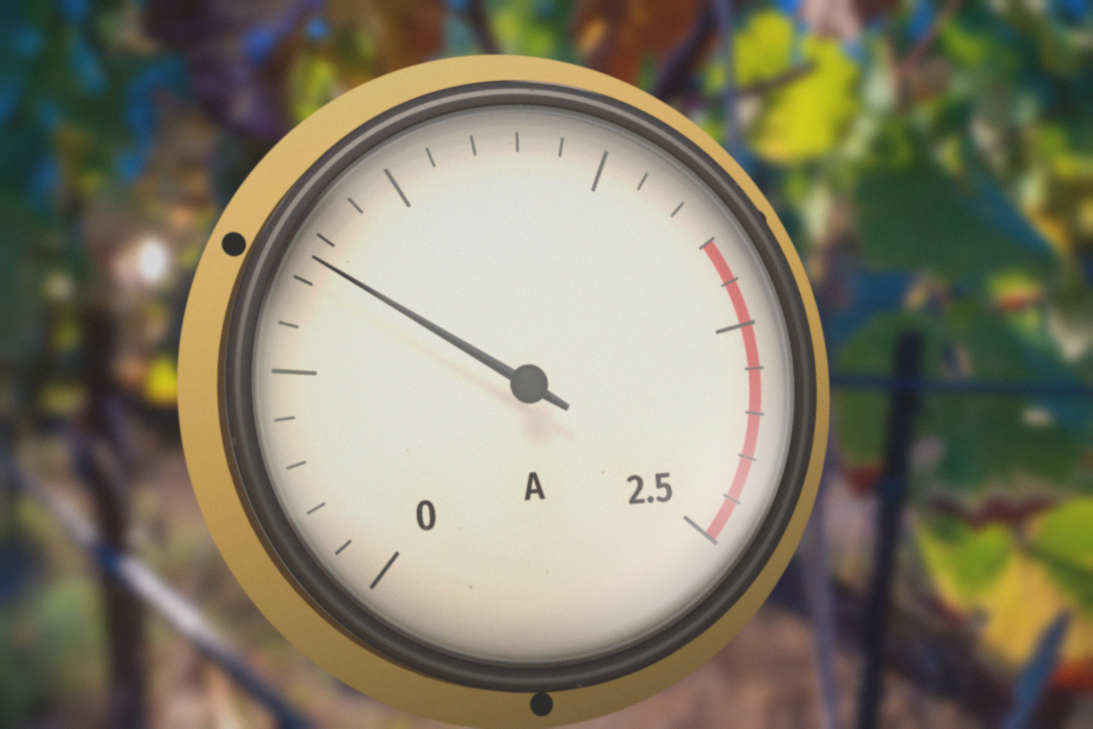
0.75; A
